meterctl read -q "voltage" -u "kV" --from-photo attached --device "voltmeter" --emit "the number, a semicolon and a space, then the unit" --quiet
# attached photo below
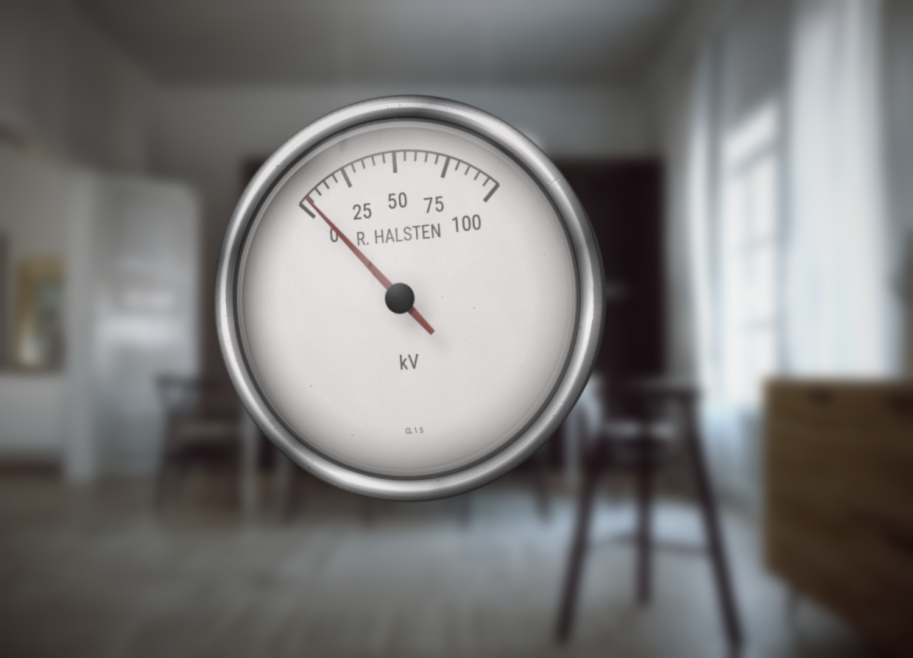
5; kV
